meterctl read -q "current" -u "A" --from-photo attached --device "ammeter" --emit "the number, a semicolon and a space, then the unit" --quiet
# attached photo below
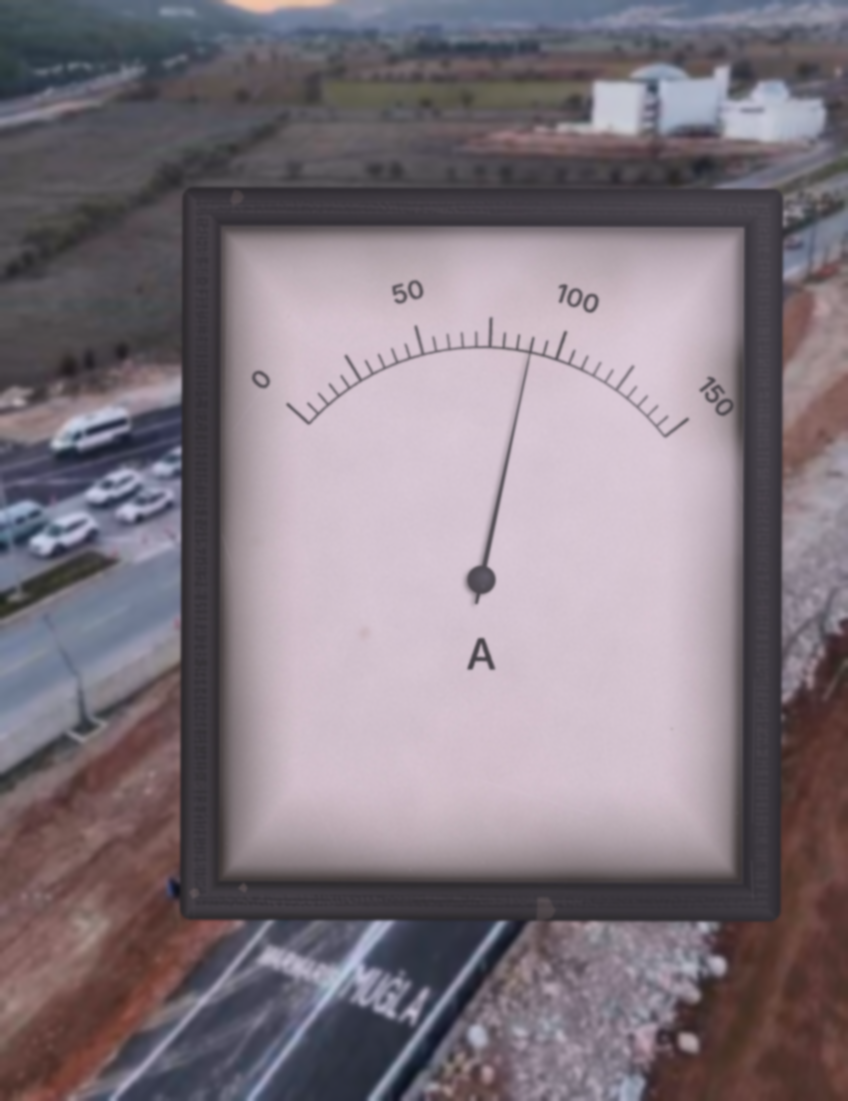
90; A
